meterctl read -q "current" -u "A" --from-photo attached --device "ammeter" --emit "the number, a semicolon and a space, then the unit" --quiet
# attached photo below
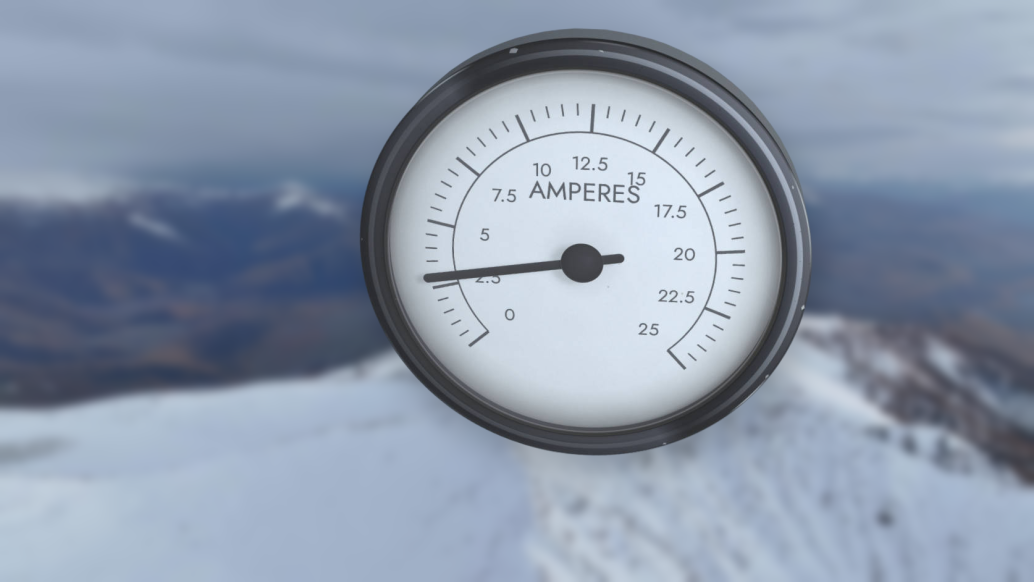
3; A
